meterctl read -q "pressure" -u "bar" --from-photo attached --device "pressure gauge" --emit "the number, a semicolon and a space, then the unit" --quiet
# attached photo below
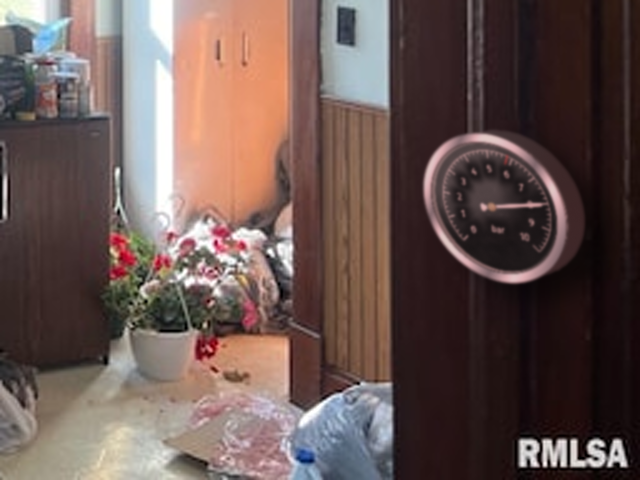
8; bar
